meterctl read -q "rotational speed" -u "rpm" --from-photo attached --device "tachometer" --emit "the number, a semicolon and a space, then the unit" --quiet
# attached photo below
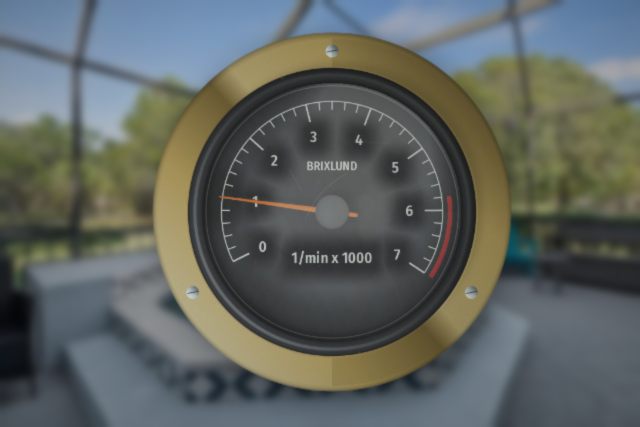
1000; rpm
